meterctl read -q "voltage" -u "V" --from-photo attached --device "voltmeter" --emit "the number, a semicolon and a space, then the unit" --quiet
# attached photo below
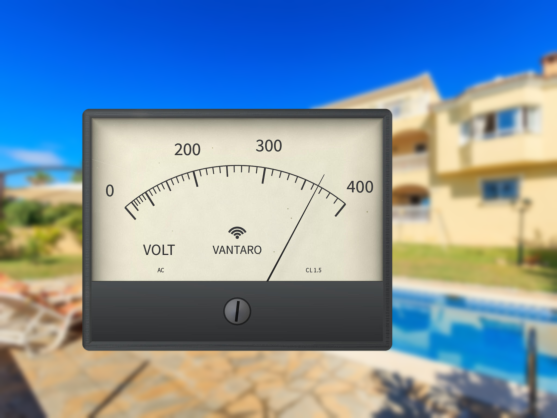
365; V
